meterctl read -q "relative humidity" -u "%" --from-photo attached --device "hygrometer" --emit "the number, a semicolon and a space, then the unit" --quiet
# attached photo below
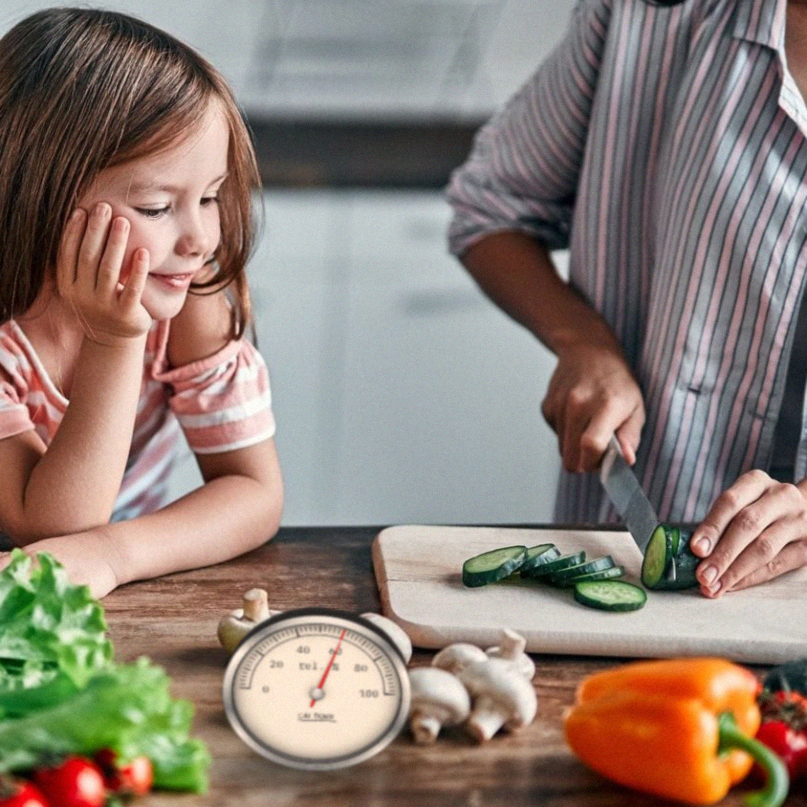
60; %
